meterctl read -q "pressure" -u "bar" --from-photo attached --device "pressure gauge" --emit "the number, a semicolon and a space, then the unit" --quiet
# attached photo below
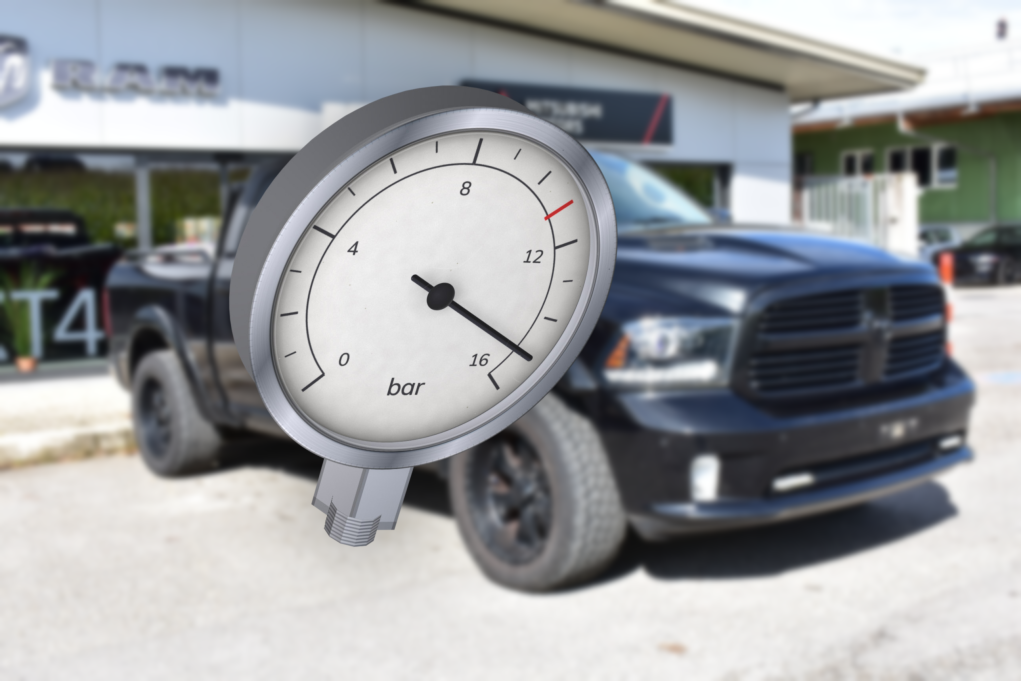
15; bar
